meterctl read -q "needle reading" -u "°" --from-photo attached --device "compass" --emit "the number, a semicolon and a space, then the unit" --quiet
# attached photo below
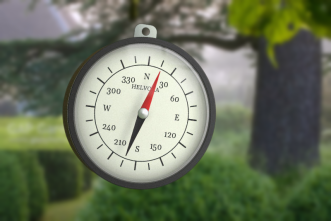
15; °
